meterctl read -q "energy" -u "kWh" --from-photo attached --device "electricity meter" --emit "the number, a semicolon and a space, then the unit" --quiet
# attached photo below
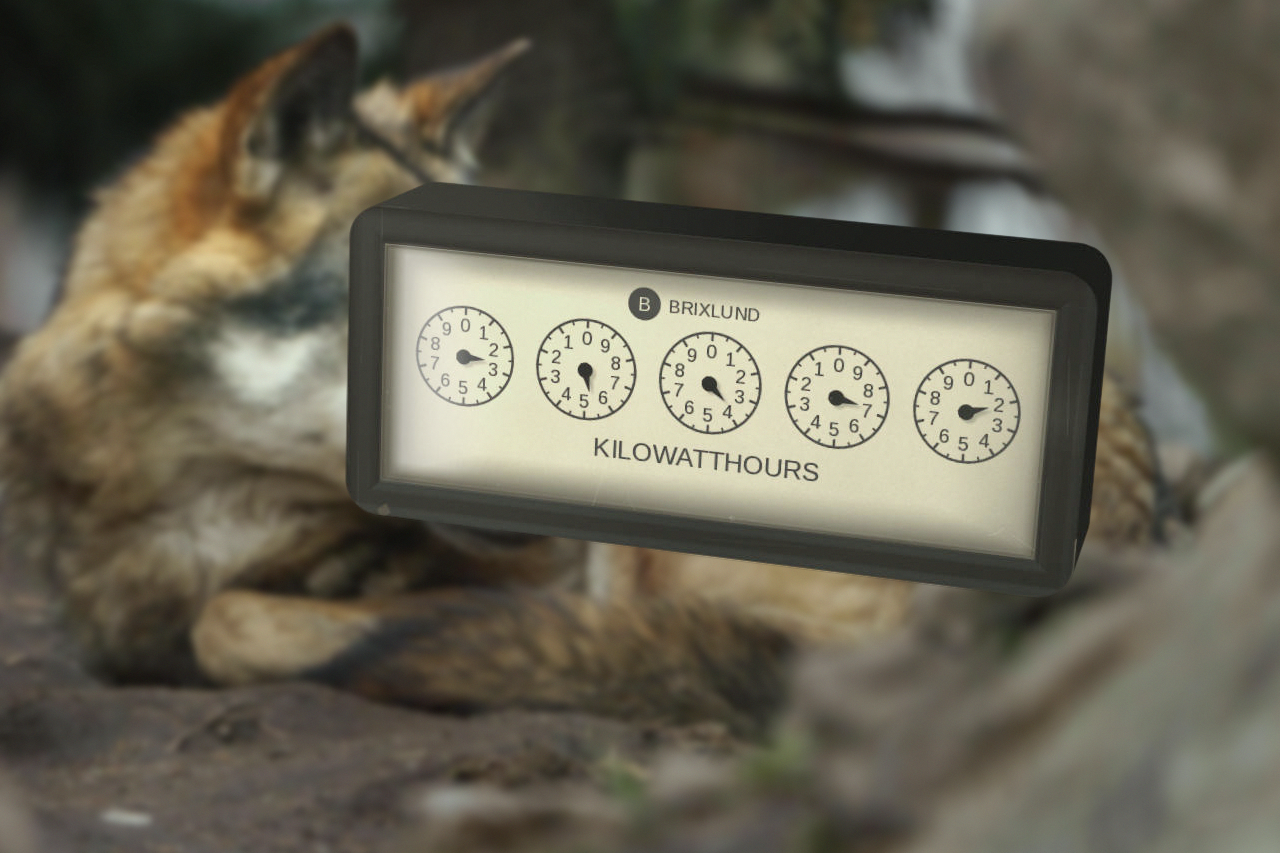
25372; kWh
